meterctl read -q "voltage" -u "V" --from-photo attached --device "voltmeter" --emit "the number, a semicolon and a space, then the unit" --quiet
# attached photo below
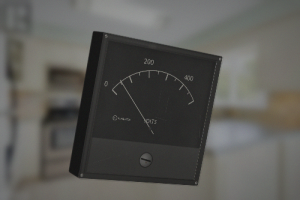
50; V
